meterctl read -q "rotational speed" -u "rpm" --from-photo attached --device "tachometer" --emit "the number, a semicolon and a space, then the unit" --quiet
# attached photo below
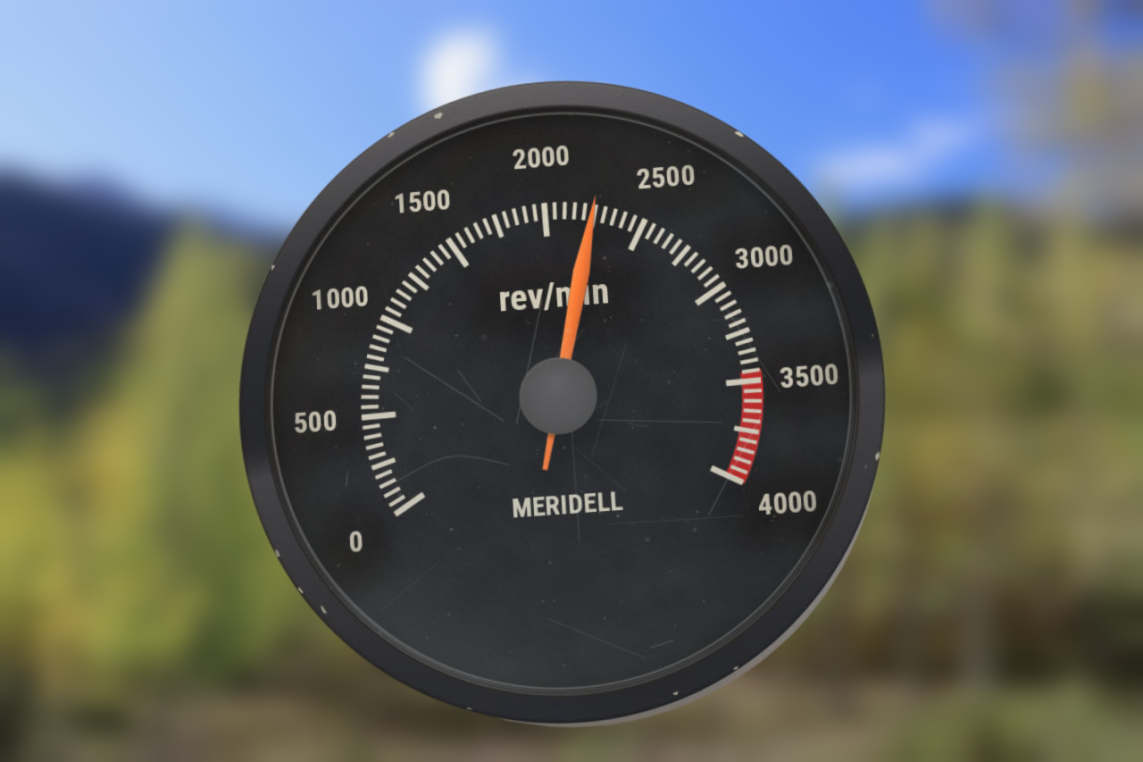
2250; rpm
